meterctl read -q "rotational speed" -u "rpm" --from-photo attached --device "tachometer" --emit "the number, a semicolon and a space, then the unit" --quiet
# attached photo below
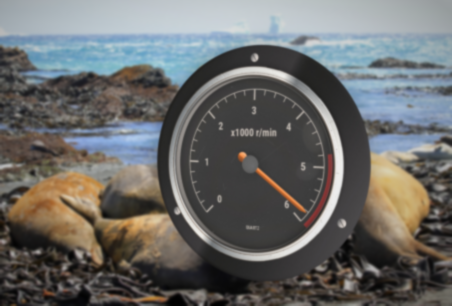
5800; rpm
